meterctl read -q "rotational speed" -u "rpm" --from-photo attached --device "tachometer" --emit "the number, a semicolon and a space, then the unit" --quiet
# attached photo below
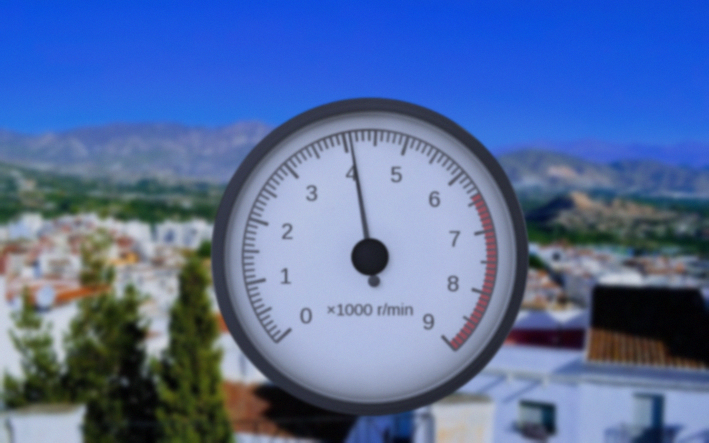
4100; rpm
